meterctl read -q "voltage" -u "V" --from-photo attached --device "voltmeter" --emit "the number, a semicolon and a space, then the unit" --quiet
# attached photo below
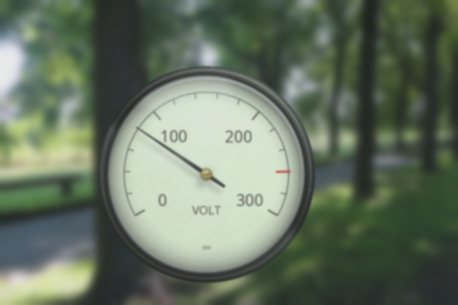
80; V
